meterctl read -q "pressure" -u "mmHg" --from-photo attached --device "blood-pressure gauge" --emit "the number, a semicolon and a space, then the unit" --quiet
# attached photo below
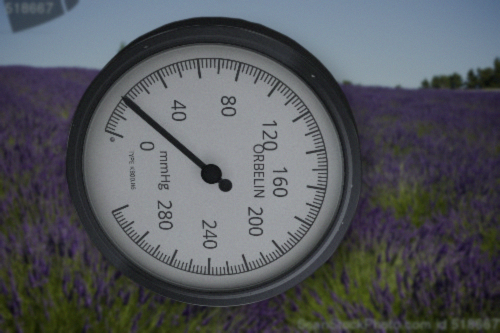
20; mmHg
